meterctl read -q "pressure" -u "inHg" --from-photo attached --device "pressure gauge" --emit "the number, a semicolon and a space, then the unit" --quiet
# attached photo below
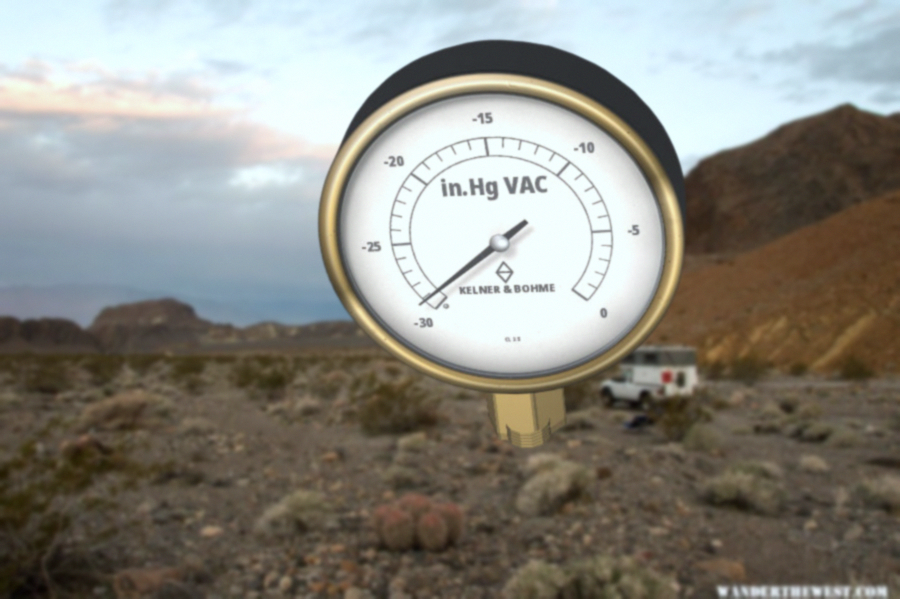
-29; inHg
